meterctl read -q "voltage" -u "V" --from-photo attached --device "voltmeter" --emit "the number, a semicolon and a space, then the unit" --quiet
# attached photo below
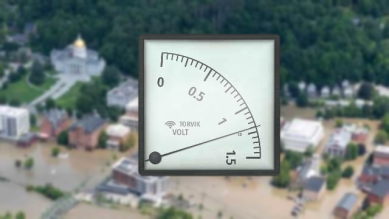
1.2; V
